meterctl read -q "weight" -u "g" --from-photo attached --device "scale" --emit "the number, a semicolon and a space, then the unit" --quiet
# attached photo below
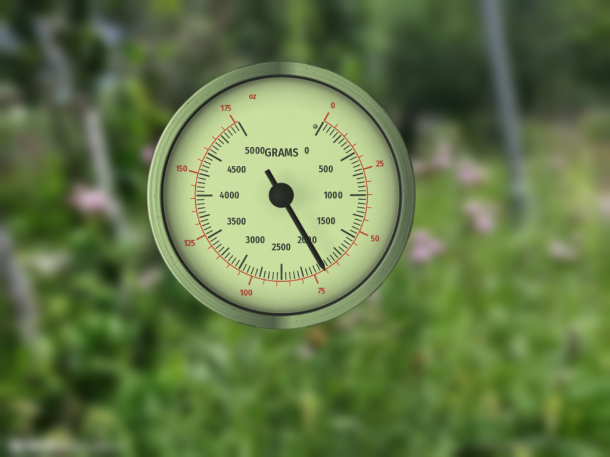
2000; g
